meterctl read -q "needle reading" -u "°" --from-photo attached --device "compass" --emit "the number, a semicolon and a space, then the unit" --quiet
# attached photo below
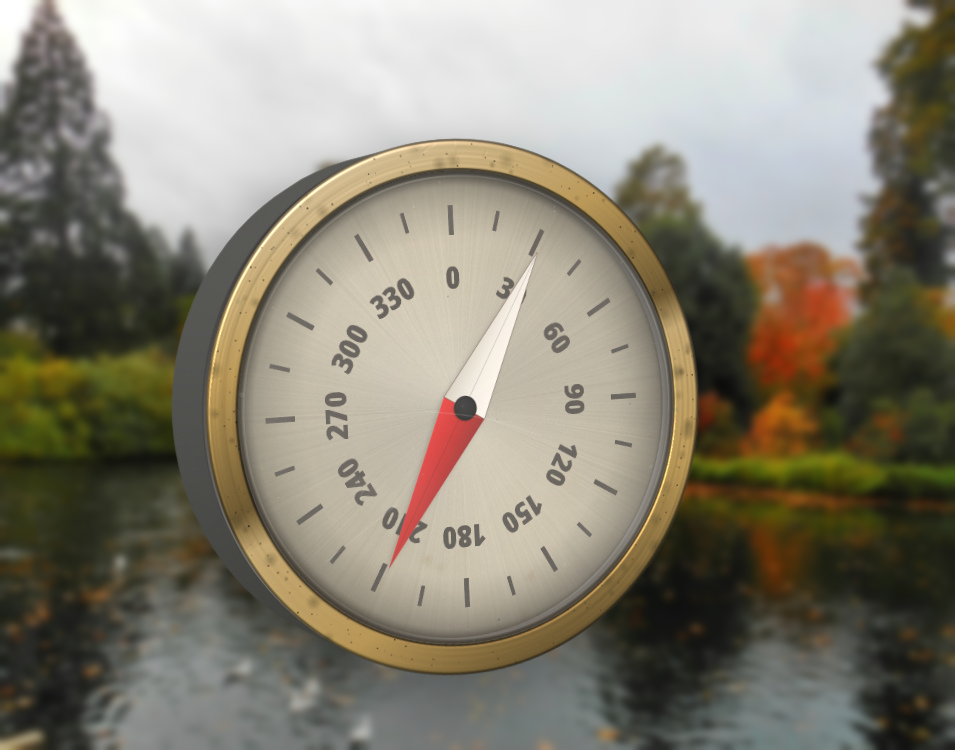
210; °
